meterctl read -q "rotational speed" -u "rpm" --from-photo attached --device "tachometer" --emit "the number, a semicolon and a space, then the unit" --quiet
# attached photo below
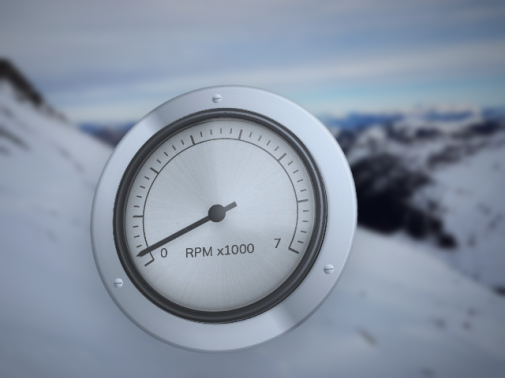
200; rpm
